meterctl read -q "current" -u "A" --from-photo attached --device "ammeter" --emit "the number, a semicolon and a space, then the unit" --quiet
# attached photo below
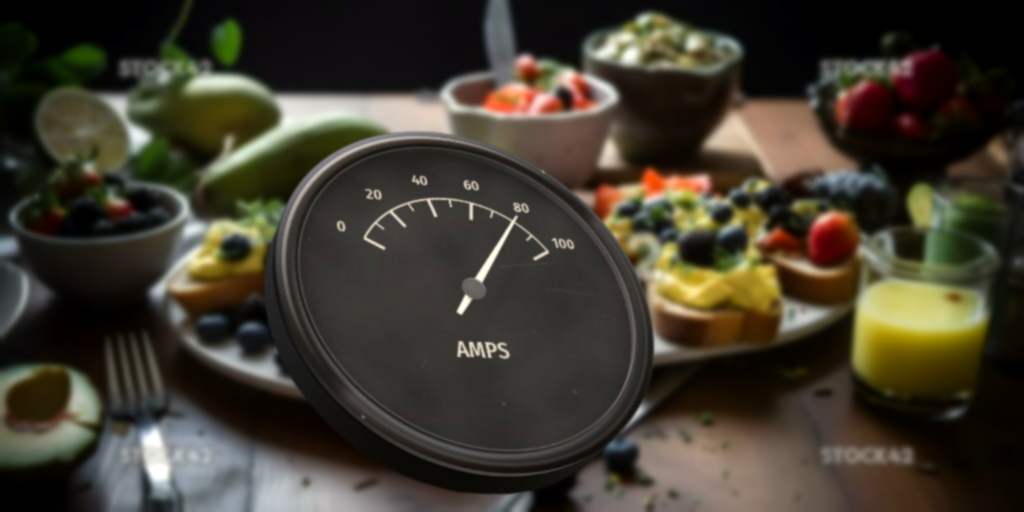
80; A
